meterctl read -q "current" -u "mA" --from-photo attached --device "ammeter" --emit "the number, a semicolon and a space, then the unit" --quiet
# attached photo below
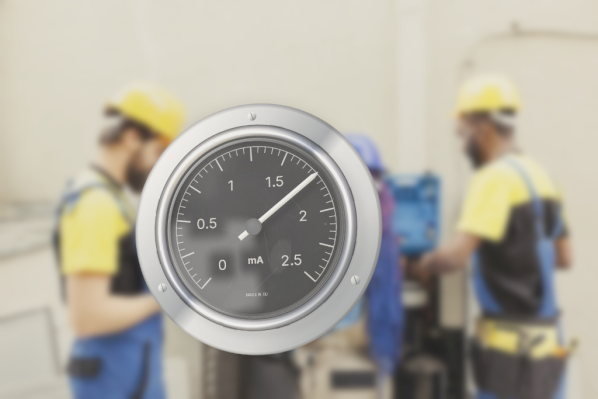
1.75; mA
